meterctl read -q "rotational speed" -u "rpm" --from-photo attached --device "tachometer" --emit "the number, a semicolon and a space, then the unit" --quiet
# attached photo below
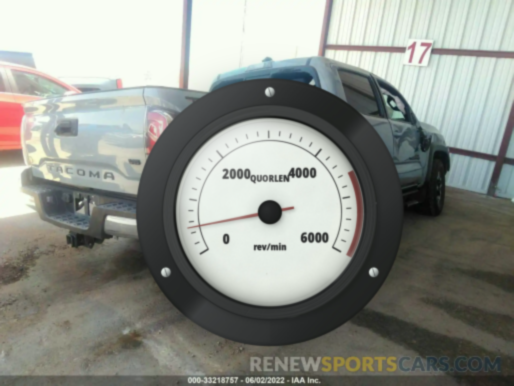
500; rpm
